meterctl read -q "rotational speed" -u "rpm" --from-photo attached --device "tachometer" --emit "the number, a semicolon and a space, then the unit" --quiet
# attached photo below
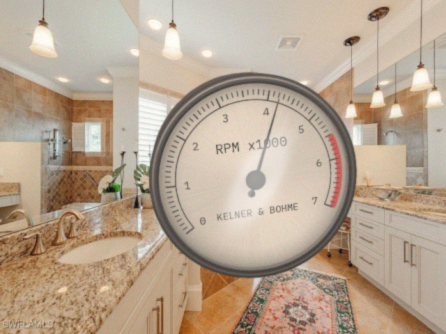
4200; rpm
